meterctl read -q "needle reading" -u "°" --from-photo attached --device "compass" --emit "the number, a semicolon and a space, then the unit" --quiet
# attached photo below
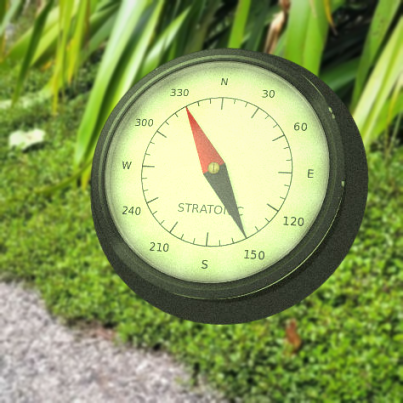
330; °
